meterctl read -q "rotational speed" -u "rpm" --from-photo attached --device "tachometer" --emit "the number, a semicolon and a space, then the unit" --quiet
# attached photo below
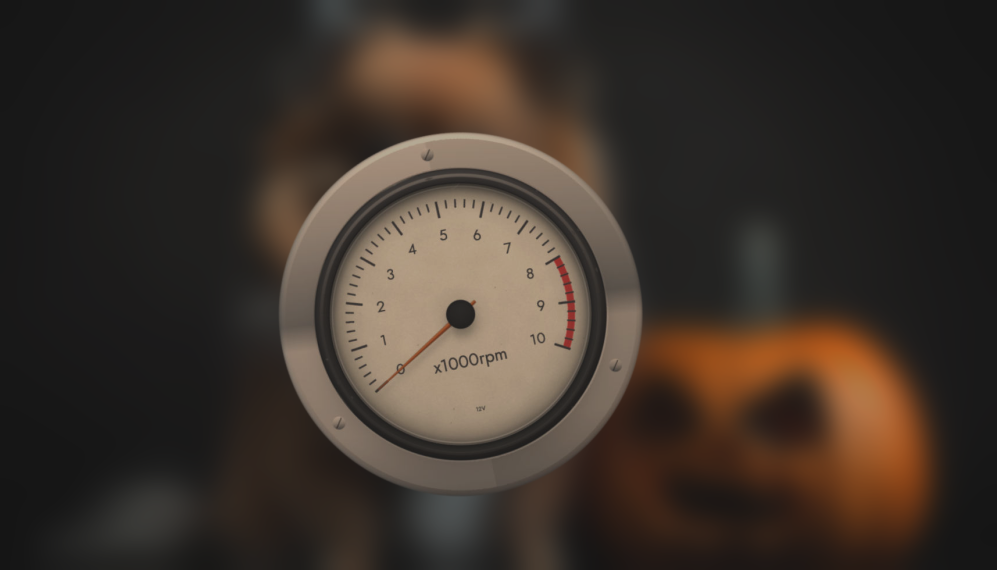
0; rpm
